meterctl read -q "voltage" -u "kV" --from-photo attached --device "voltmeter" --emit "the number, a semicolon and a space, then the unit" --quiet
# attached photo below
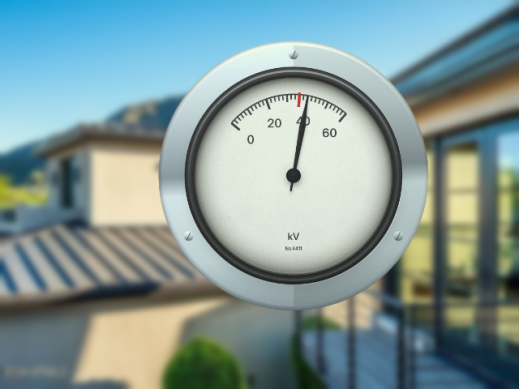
40; kV
